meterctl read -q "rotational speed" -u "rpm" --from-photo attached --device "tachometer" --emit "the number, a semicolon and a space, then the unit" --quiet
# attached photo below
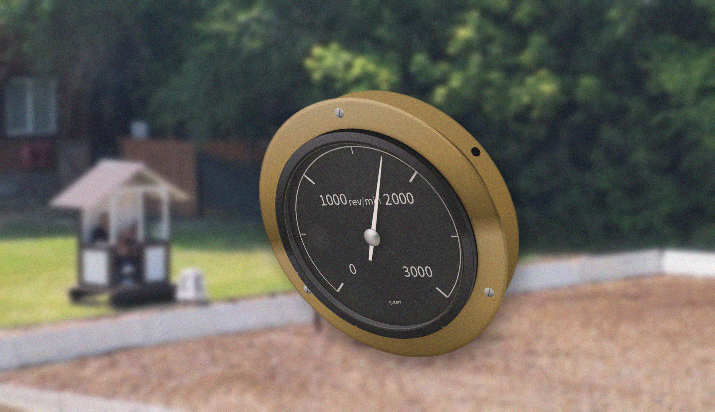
1750; rpm
